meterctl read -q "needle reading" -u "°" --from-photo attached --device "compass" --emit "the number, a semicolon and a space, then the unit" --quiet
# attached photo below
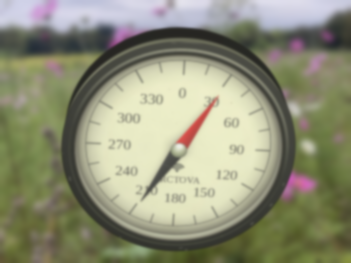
30; °
